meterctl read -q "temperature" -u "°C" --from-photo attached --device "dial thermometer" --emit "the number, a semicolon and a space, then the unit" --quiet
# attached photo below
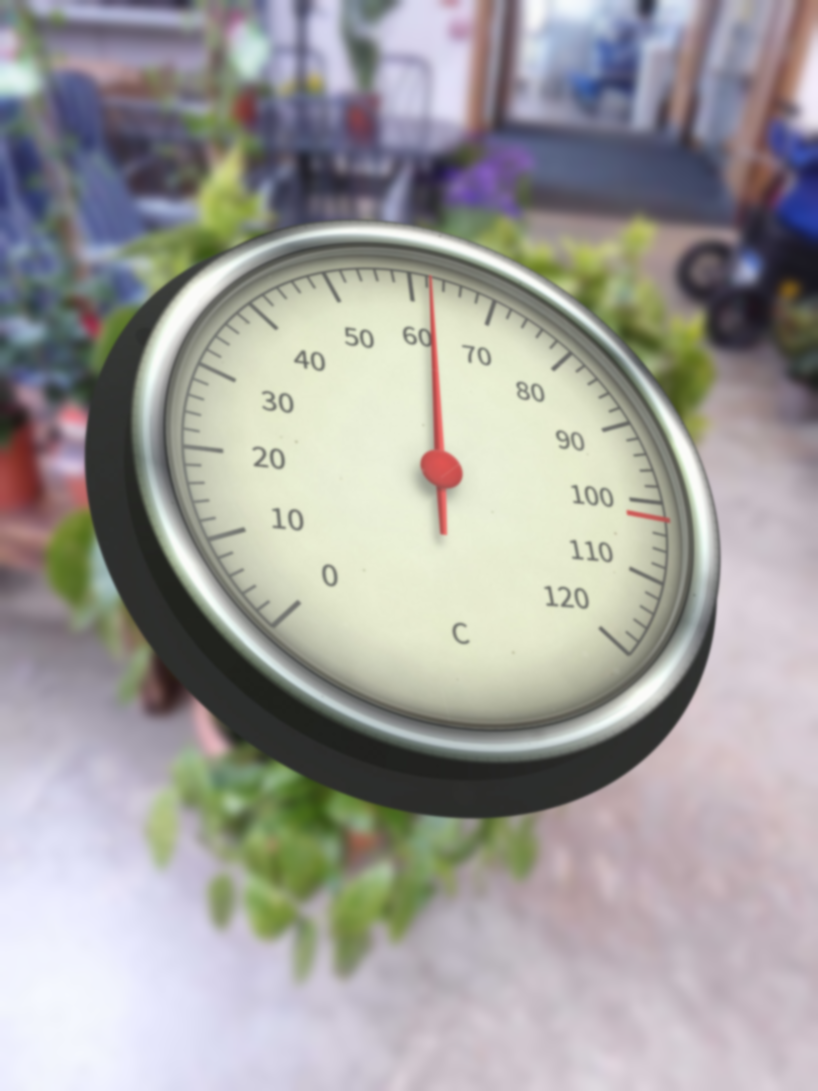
62; °C
